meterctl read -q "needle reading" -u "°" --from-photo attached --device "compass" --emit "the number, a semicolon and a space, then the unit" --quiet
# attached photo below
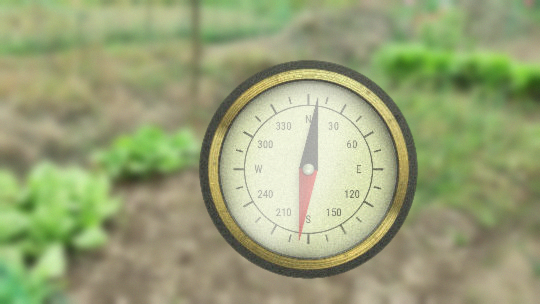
187.5; °
